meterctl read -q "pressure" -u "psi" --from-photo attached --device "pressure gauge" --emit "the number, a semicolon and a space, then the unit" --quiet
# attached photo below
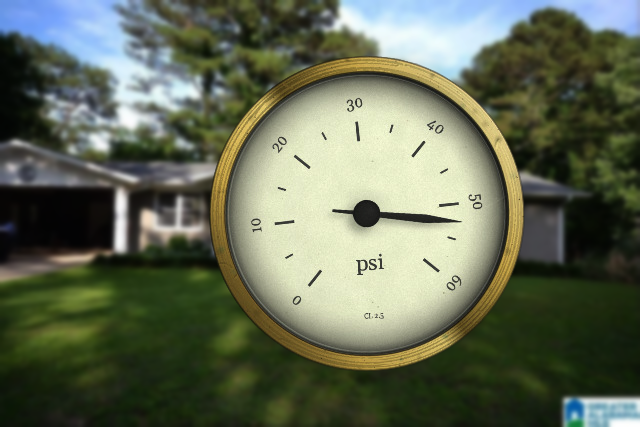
52.5; psi
